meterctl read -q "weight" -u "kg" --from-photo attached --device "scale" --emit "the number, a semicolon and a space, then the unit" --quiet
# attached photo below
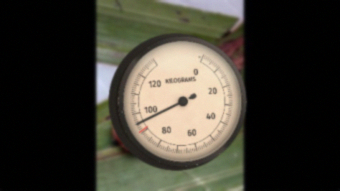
95; kg
